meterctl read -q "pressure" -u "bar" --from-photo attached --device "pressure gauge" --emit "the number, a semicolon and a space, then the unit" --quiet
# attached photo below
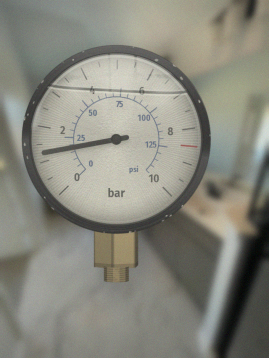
1.25; bar
